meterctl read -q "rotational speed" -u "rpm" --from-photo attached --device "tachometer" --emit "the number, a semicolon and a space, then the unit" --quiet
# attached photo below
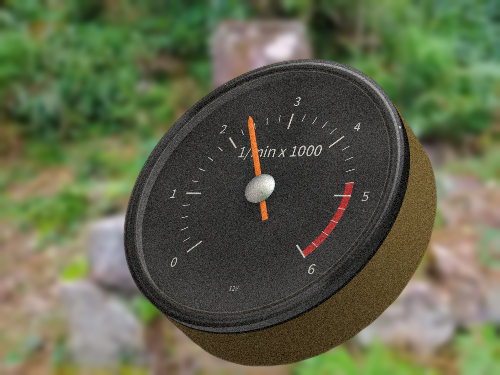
2400; rpm
